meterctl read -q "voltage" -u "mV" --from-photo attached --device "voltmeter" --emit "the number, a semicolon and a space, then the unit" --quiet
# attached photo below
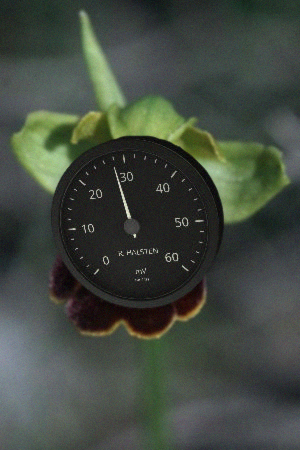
28; mV
